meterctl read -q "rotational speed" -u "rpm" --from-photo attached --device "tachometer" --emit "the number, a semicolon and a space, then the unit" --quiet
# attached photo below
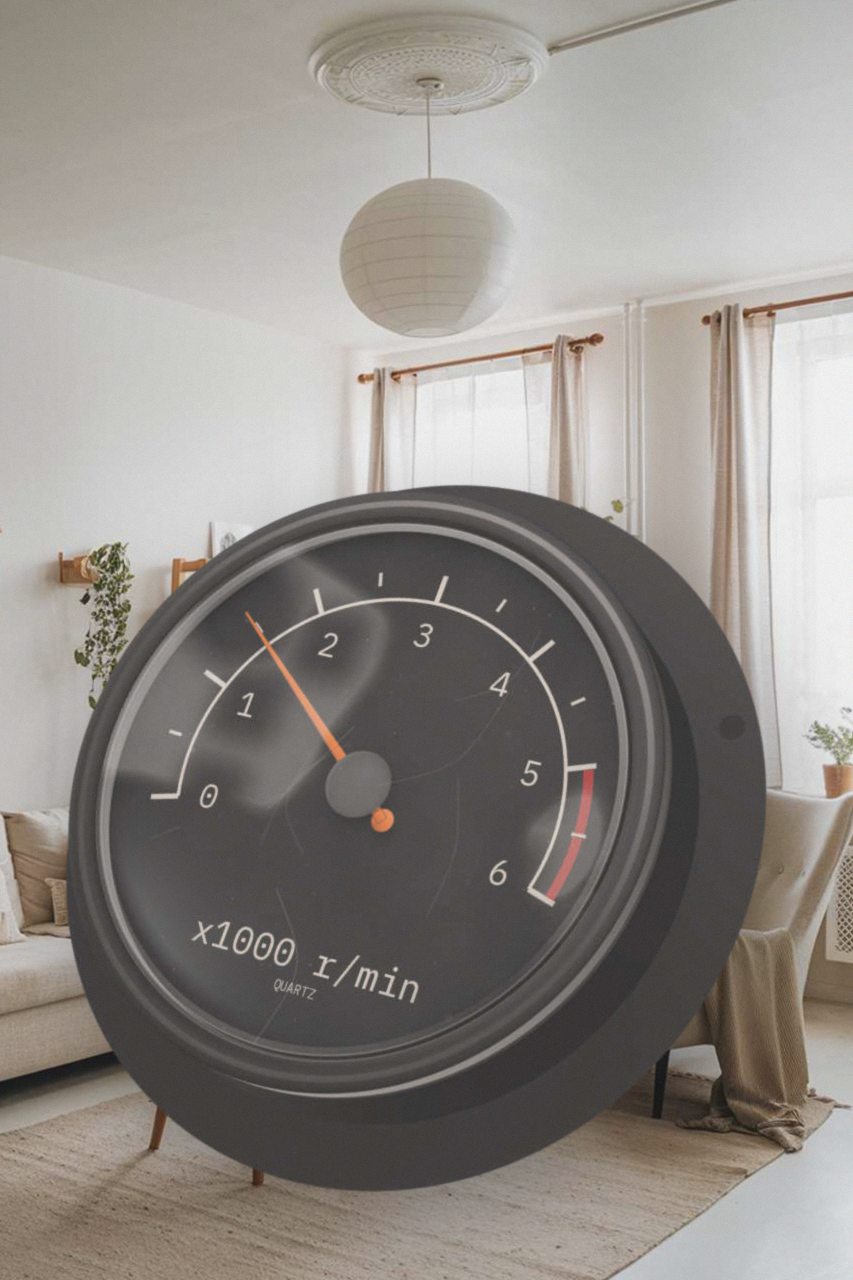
1500; rpm
